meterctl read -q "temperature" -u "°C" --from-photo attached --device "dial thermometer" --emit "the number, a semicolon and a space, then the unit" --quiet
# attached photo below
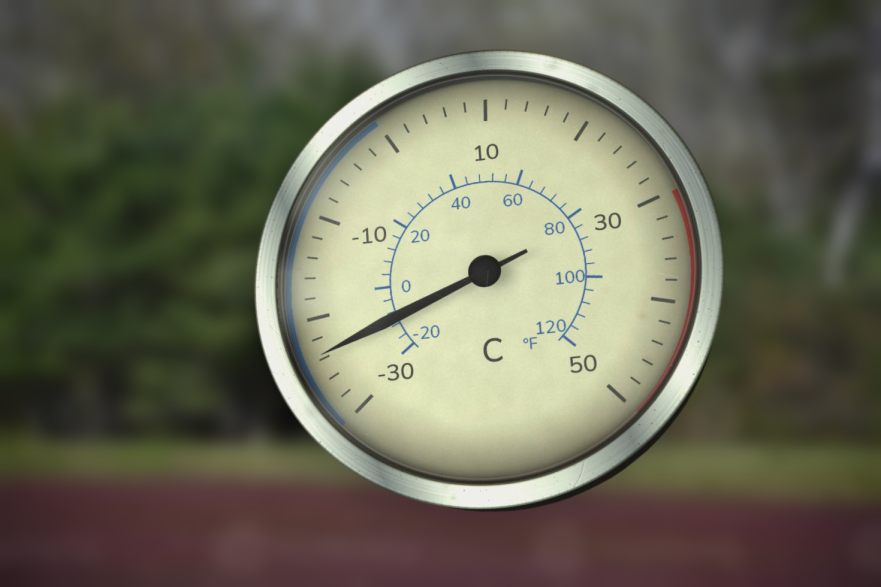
-24; °C
